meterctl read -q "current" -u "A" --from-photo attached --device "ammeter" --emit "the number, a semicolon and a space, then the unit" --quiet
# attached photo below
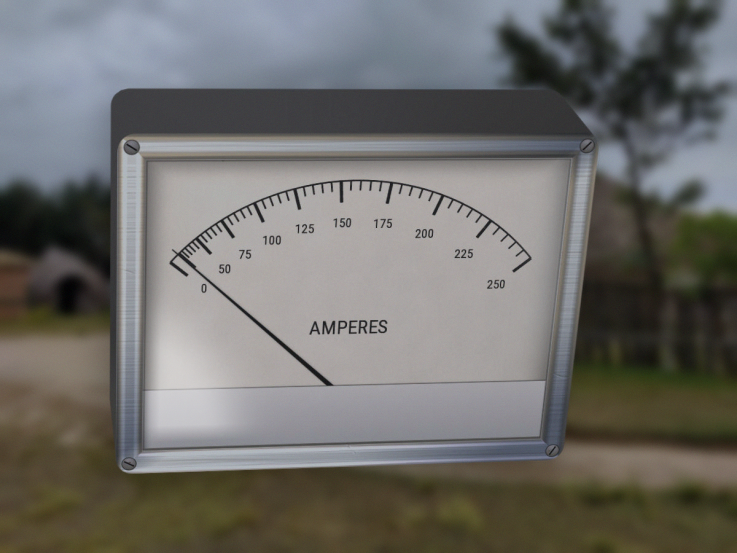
25; A
